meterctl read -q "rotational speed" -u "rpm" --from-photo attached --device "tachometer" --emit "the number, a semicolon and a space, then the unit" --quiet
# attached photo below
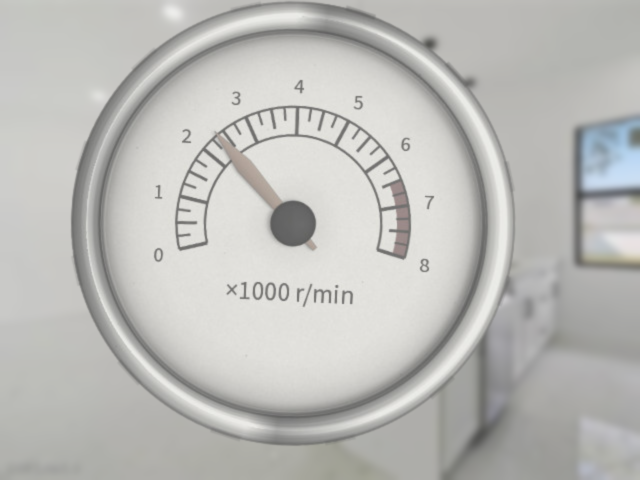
2375; rpm
